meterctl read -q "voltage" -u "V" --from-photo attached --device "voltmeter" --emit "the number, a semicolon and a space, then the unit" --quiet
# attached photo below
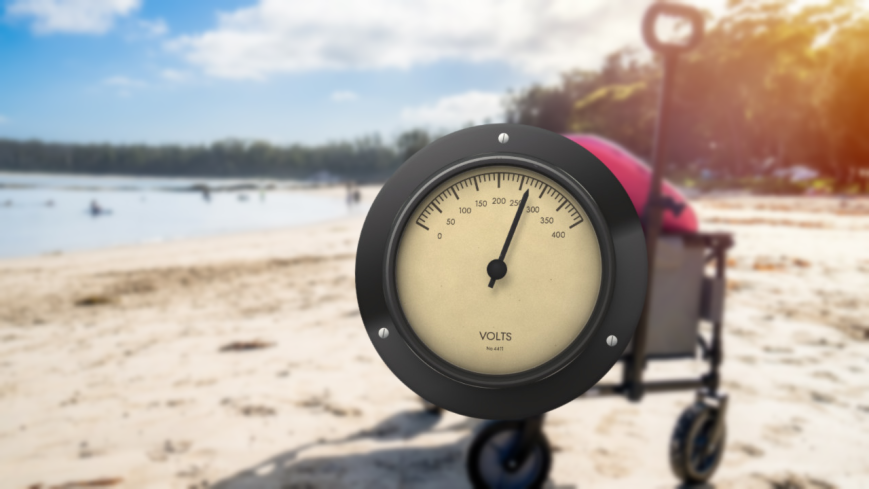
270; V
